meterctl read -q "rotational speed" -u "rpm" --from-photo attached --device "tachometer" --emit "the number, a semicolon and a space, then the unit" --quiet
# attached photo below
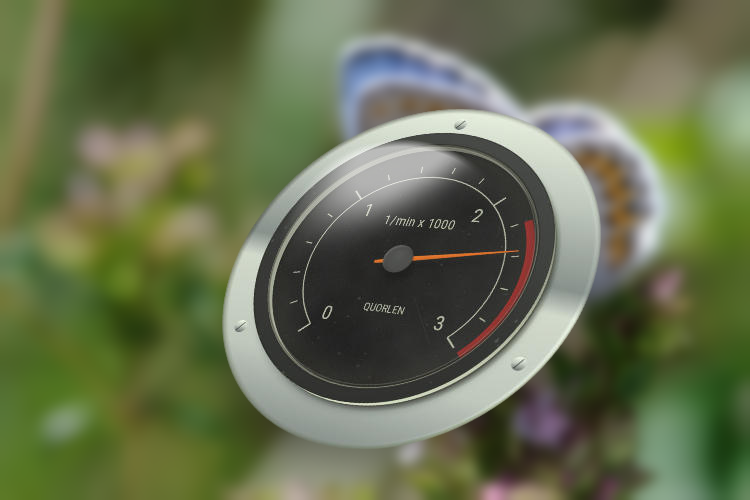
2400; rpm
